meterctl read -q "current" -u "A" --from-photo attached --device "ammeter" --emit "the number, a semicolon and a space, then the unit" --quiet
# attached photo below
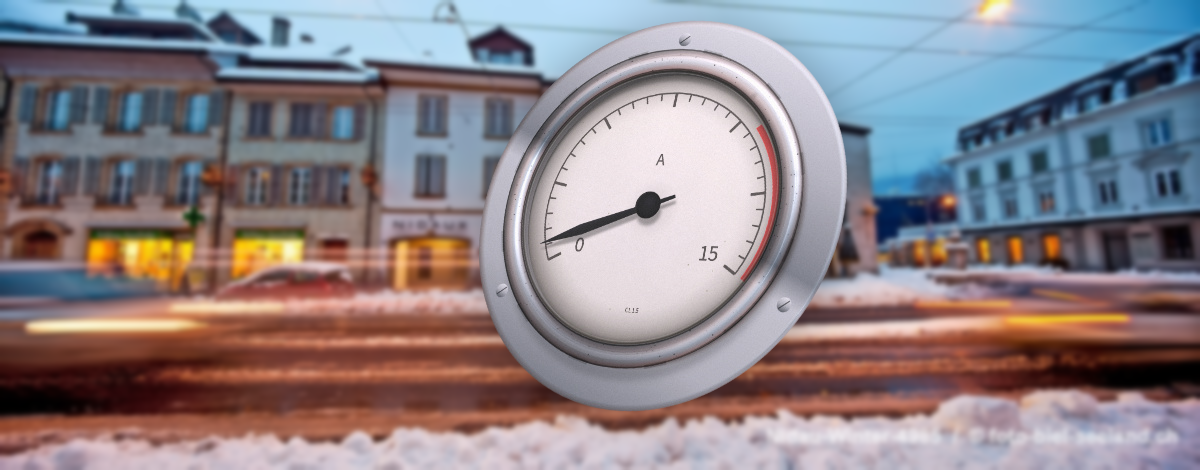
0.5; A
